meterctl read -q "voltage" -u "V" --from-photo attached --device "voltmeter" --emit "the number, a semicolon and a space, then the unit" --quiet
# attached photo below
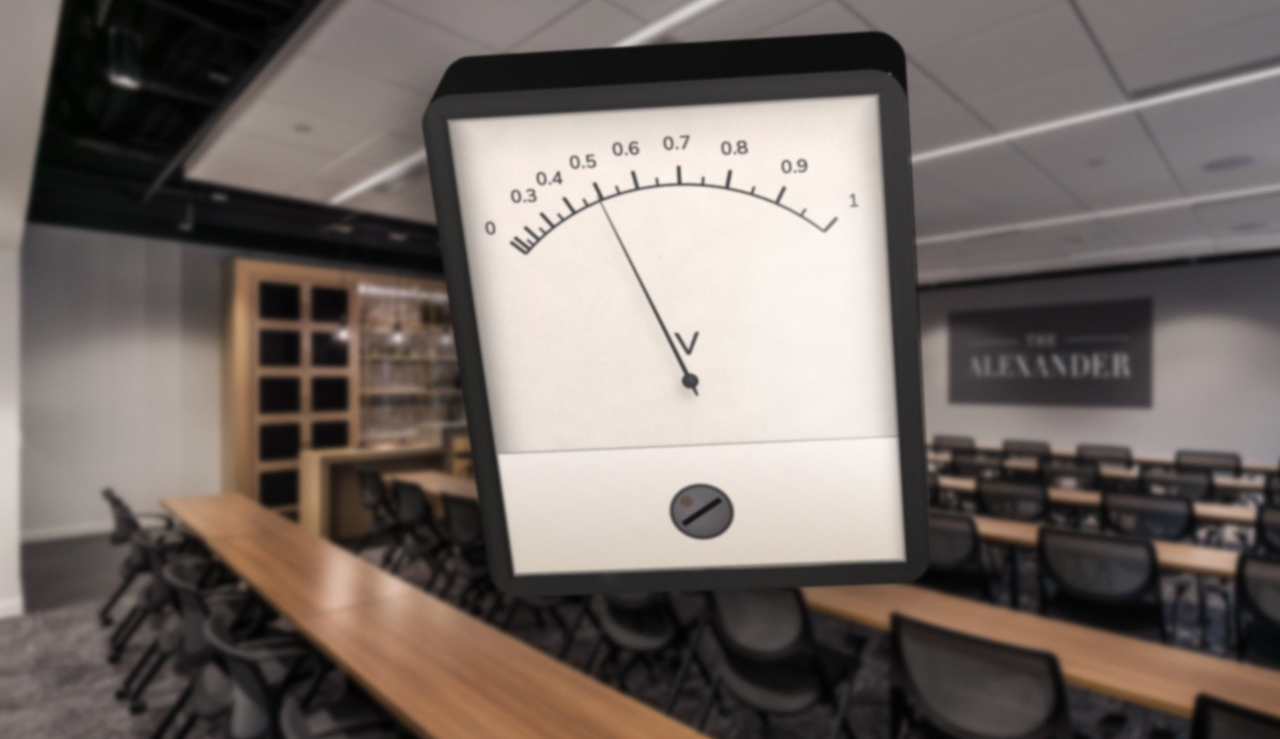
0.5; V
